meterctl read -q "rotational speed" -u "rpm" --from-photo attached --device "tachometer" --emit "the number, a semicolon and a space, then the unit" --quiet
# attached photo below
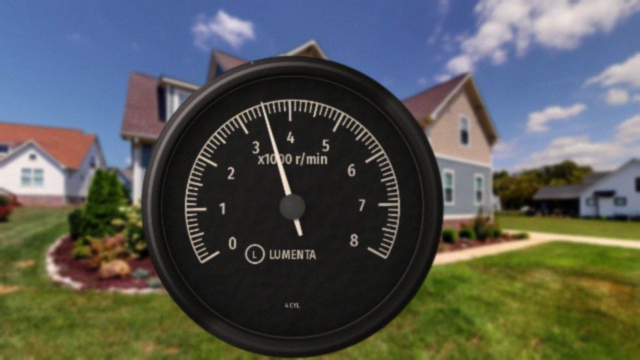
3500; rpm
